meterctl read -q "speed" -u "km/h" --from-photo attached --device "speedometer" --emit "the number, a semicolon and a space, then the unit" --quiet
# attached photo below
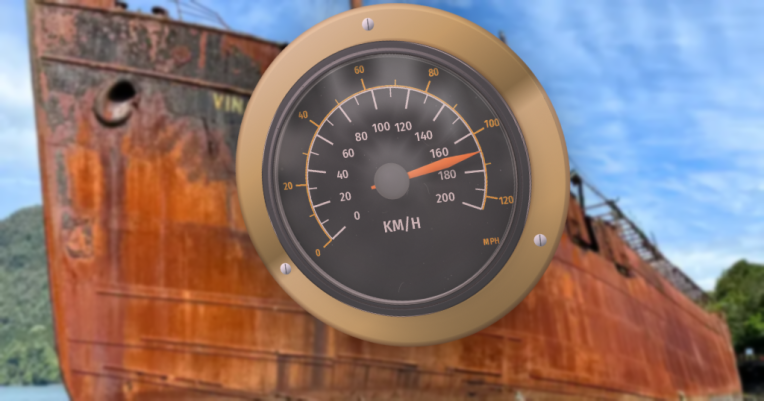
170; km/h
